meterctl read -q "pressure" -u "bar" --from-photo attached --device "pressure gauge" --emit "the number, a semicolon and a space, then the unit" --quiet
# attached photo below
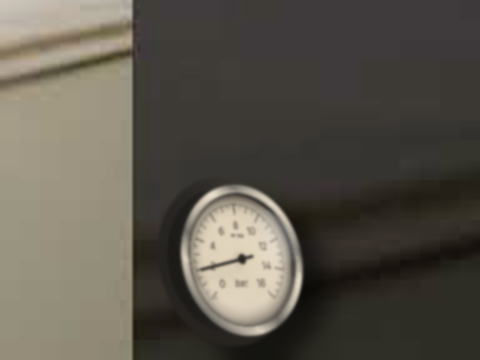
2; bar
